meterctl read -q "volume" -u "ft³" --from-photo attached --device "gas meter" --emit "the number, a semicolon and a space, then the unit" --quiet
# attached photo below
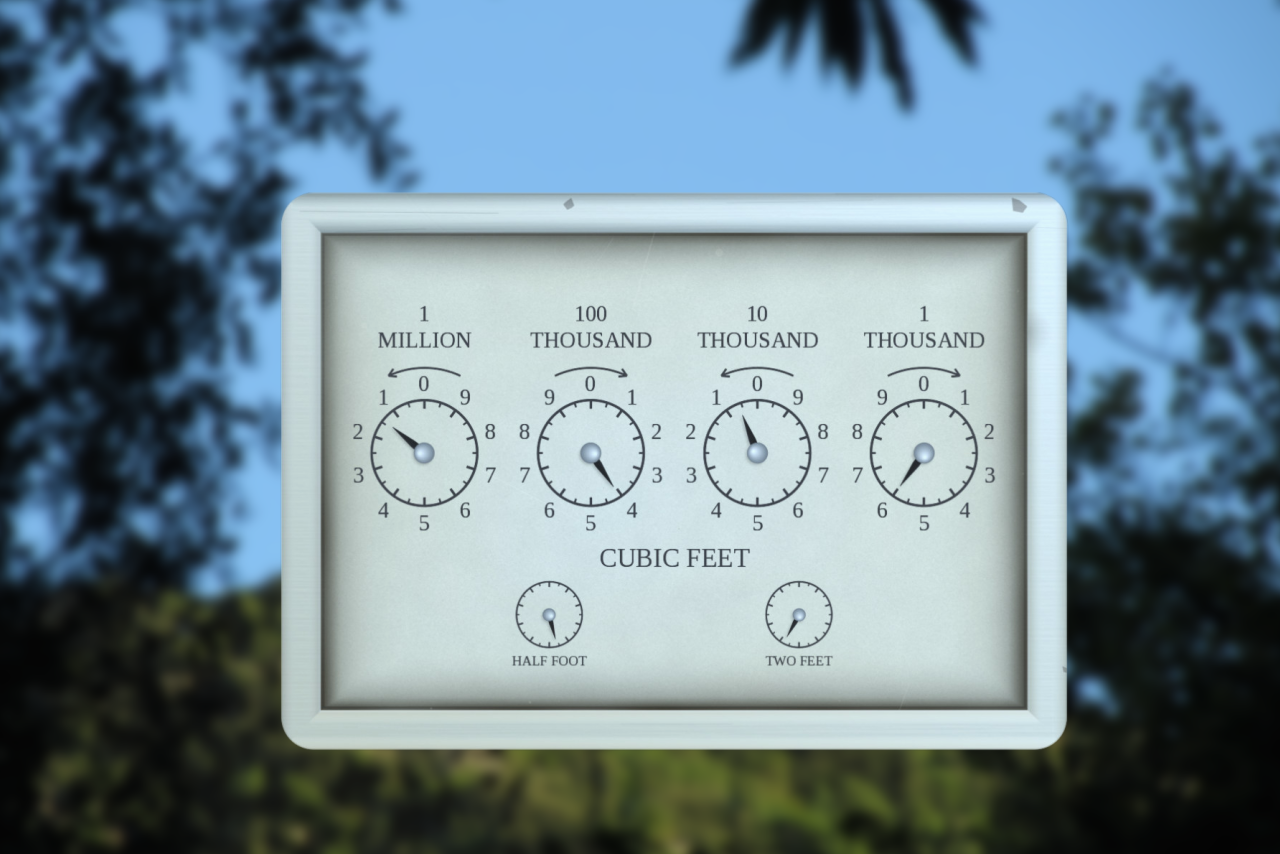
140600; ft³
